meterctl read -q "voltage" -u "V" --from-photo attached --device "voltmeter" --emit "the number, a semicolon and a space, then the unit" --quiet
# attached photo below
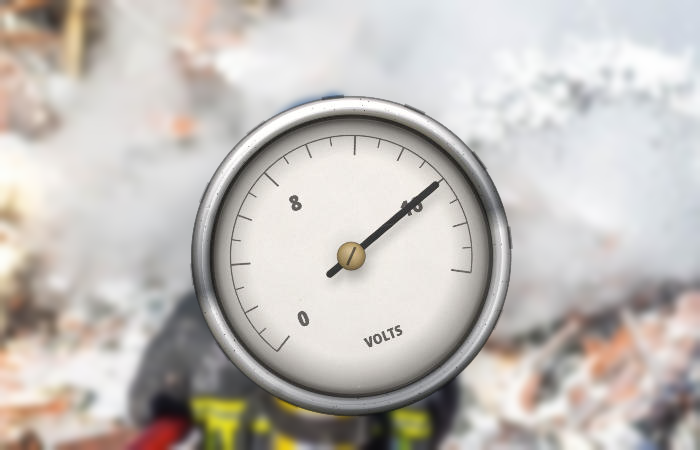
16; V
